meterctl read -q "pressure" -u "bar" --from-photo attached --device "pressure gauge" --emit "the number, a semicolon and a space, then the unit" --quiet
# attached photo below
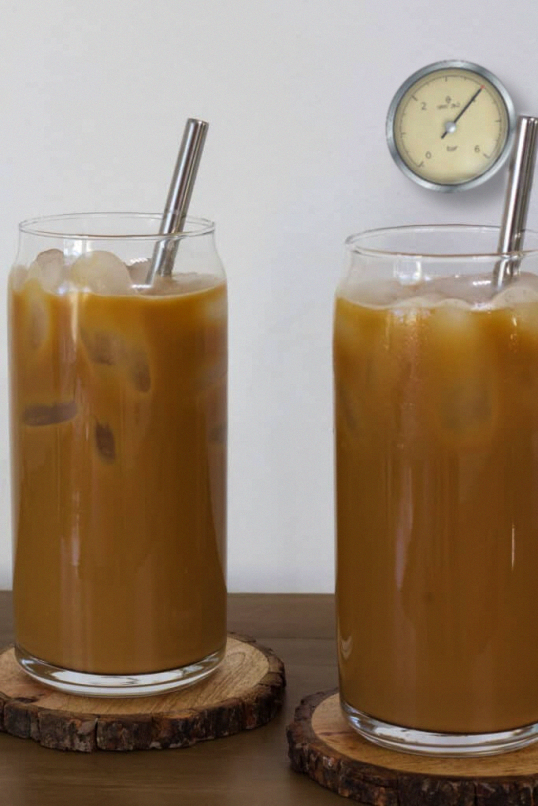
4; bar
